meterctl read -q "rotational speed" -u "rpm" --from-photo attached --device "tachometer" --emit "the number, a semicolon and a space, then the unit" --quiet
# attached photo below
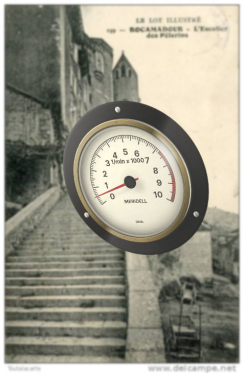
500; rpm
